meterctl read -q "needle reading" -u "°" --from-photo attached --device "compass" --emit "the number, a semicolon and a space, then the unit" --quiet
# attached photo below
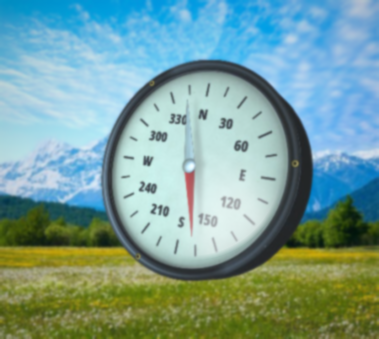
165; °
